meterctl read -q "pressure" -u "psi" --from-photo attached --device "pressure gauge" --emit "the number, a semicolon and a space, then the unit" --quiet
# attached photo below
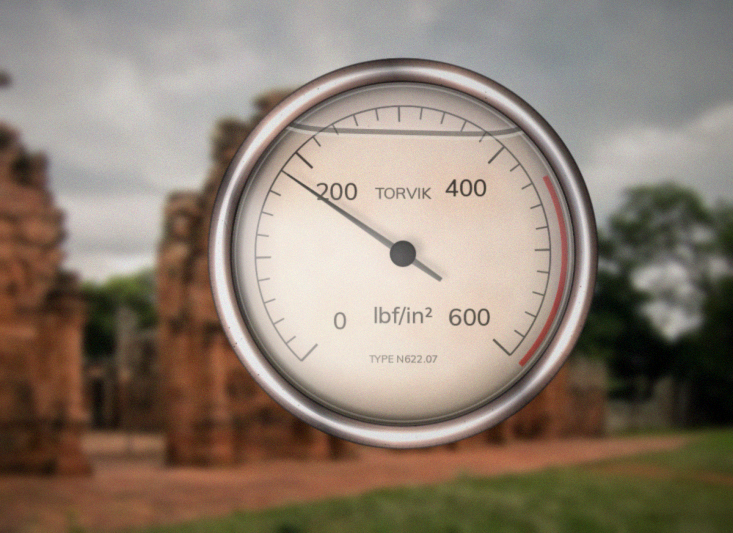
180; psi
